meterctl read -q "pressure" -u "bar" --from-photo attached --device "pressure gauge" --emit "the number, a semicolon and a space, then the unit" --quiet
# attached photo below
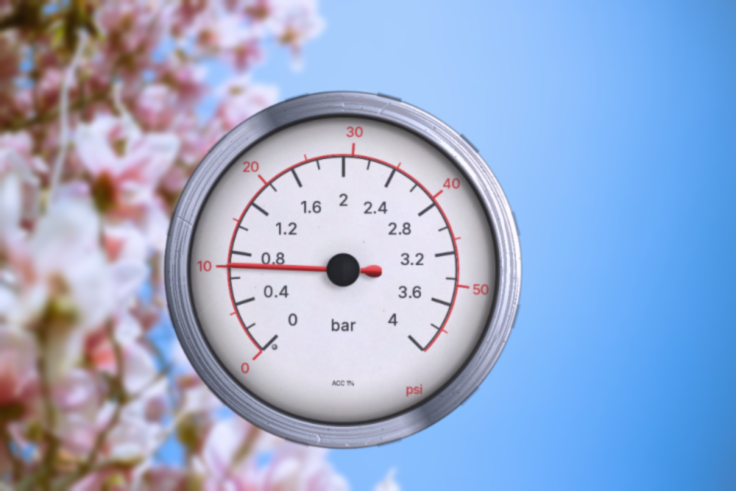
0.7; bar
